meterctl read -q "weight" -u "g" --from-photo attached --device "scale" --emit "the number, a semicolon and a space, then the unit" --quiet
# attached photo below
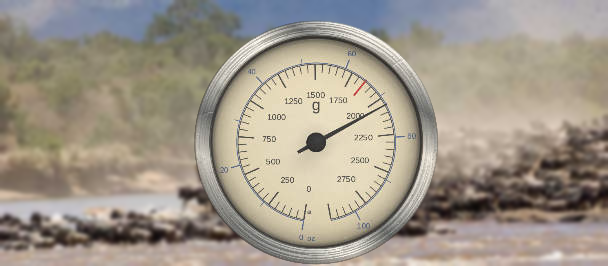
2050; g
